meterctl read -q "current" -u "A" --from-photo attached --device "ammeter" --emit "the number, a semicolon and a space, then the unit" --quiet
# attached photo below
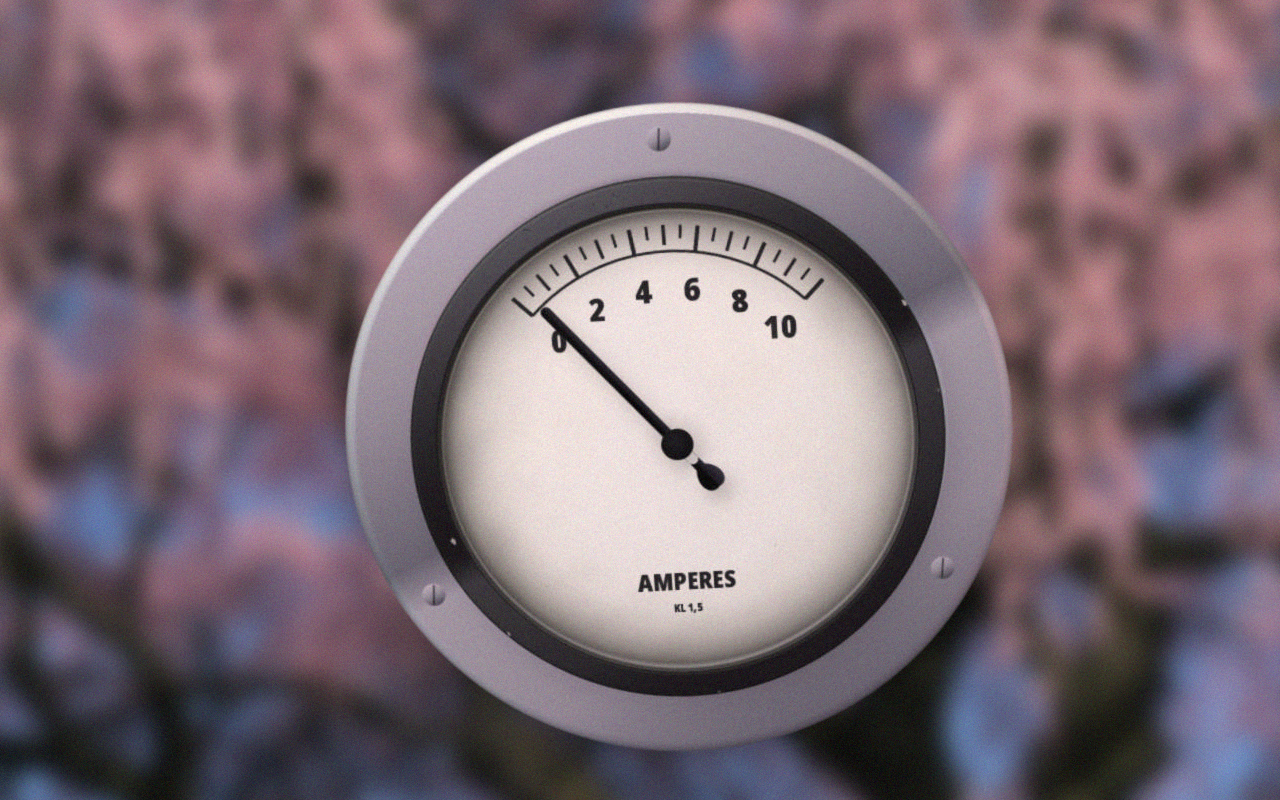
0.5; A
